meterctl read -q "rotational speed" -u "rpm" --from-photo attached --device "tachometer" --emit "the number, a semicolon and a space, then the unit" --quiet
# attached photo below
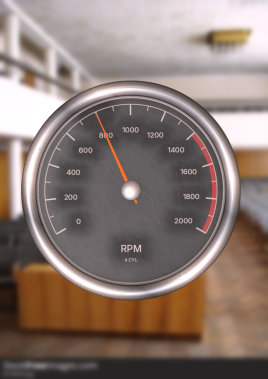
800; rpm
